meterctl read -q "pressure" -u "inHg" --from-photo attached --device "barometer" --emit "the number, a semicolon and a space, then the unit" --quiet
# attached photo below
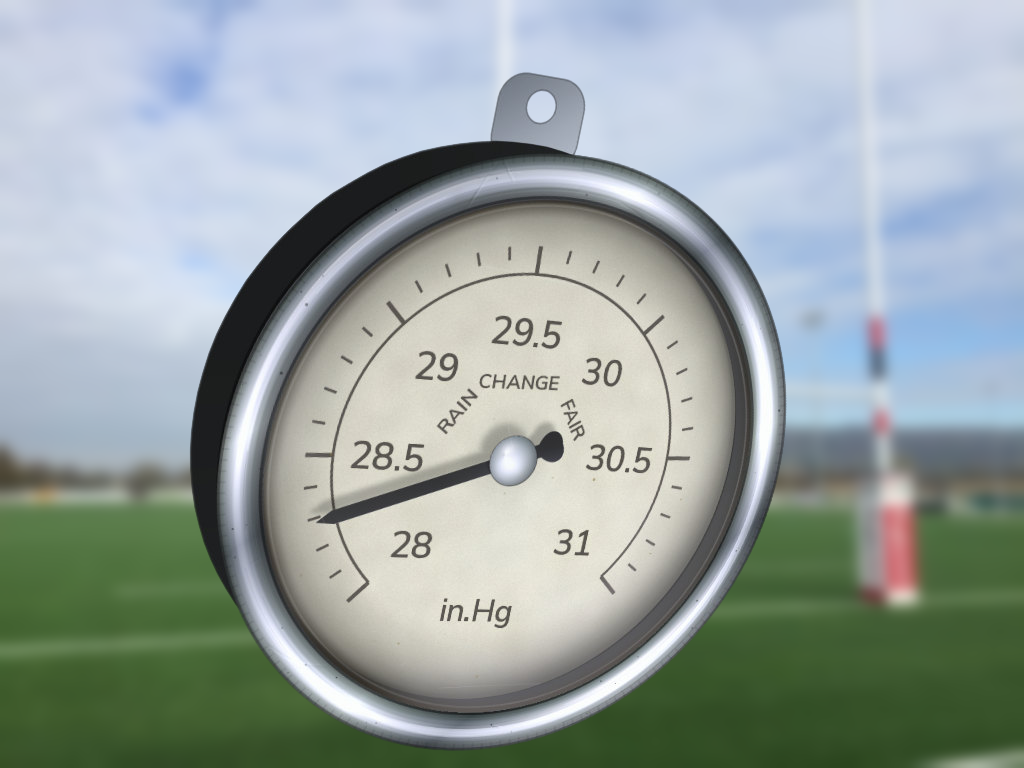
28.3; inHg
